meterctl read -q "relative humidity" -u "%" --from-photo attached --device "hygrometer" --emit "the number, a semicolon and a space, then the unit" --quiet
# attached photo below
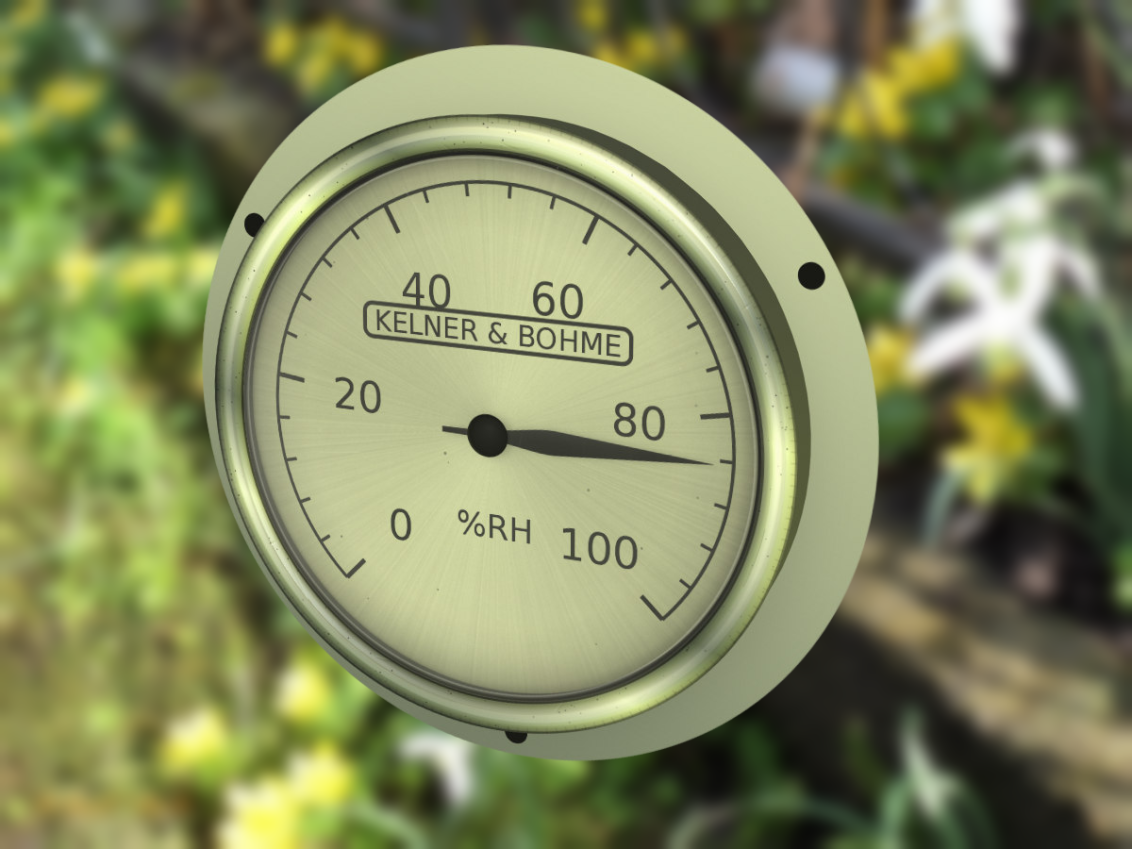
84; %
